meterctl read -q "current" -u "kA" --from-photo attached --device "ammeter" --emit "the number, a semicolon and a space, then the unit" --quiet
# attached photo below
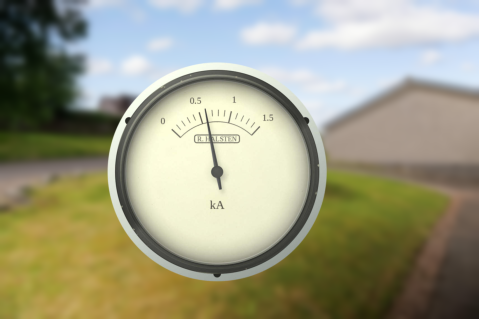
0.6; kA
